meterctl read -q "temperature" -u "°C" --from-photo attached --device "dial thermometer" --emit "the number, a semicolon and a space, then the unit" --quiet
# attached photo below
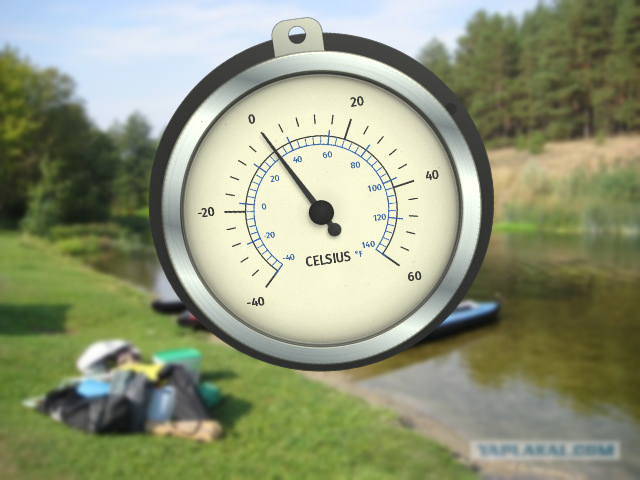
0; °C
